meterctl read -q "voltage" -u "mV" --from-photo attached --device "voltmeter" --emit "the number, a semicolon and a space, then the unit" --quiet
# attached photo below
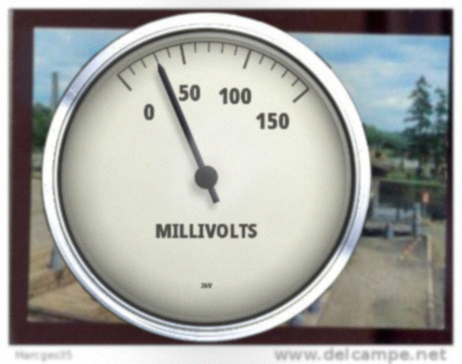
30; mV
